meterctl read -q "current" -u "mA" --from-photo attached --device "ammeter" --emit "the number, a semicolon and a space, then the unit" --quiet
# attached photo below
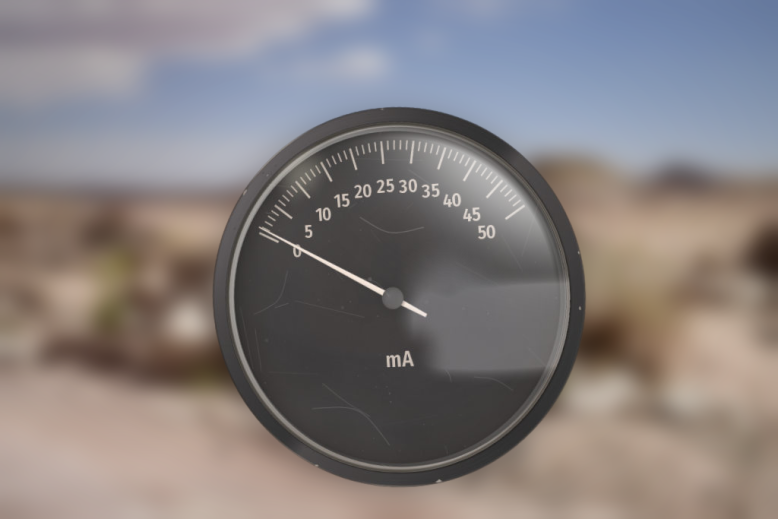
1; mA
